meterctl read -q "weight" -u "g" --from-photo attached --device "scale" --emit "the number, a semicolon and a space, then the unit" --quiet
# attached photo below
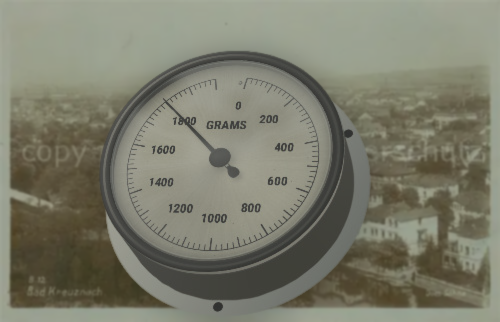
1800; g
